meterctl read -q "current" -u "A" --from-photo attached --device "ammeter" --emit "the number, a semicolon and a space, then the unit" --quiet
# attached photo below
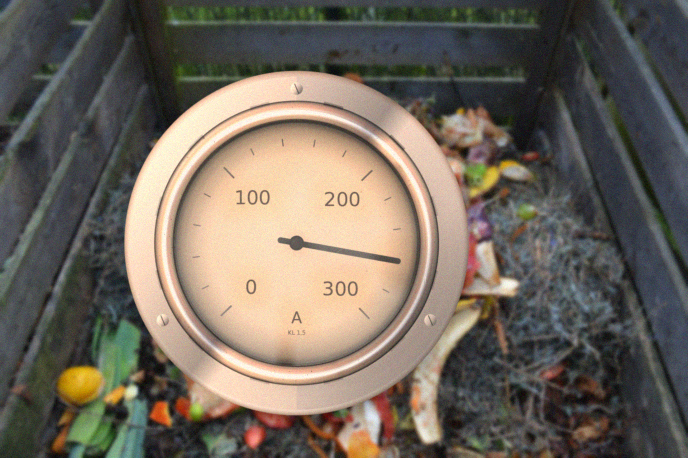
260; A
